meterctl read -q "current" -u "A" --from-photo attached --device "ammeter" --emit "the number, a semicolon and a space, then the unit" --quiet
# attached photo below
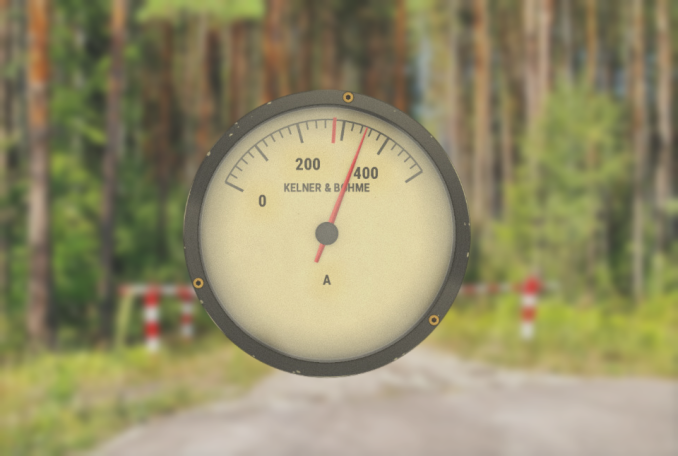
350; A
